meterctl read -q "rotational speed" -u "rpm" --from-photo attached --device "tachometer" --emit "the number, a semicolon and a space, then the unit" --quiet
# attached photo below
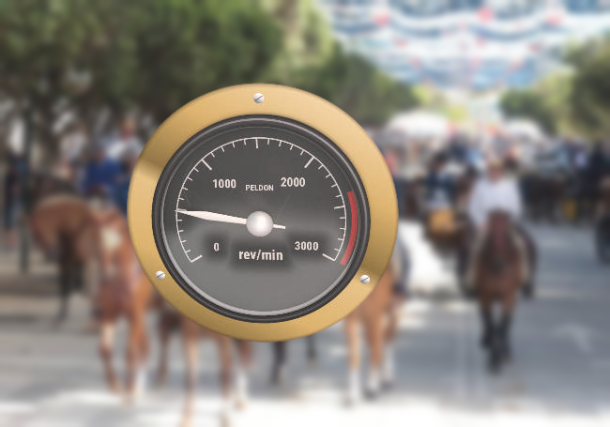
500; rpm
